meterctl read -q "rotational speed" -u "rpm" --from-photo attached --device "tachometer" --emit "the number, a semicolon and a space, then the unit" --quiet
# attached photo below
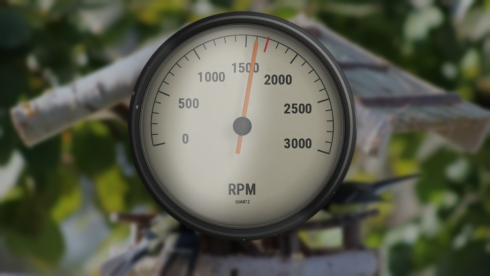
1600; rpm
